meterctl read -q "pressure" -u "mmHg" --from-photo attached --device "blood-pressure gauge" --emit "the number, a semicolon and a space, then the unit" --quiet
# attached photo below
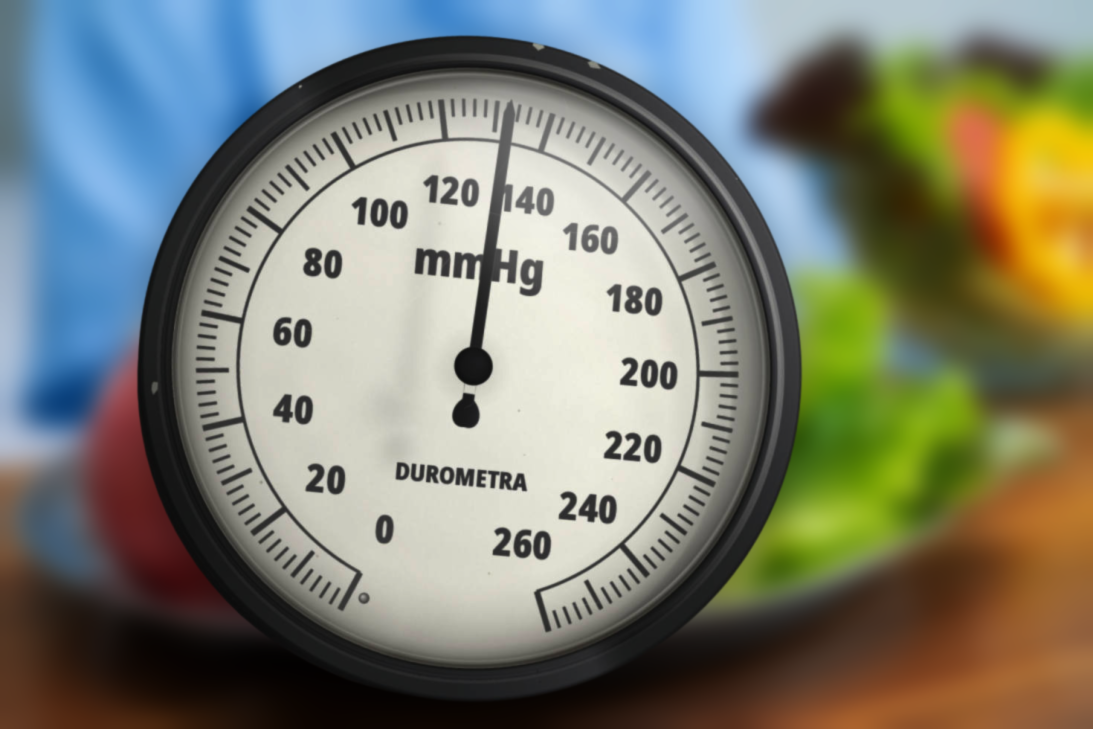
132; mmHg
